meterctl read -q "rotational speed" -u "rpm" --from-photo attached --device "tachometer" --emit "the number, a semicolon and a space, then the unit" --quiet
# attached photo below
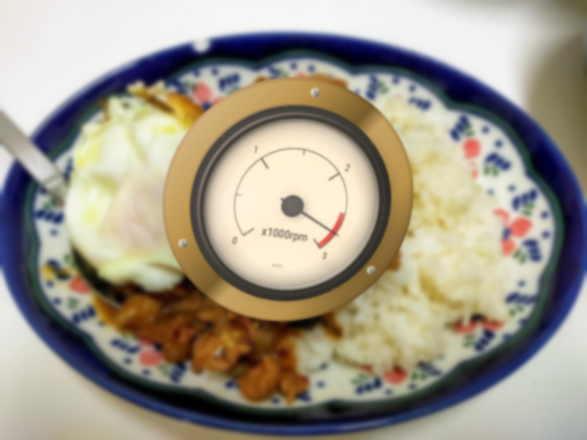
2750; rpm
